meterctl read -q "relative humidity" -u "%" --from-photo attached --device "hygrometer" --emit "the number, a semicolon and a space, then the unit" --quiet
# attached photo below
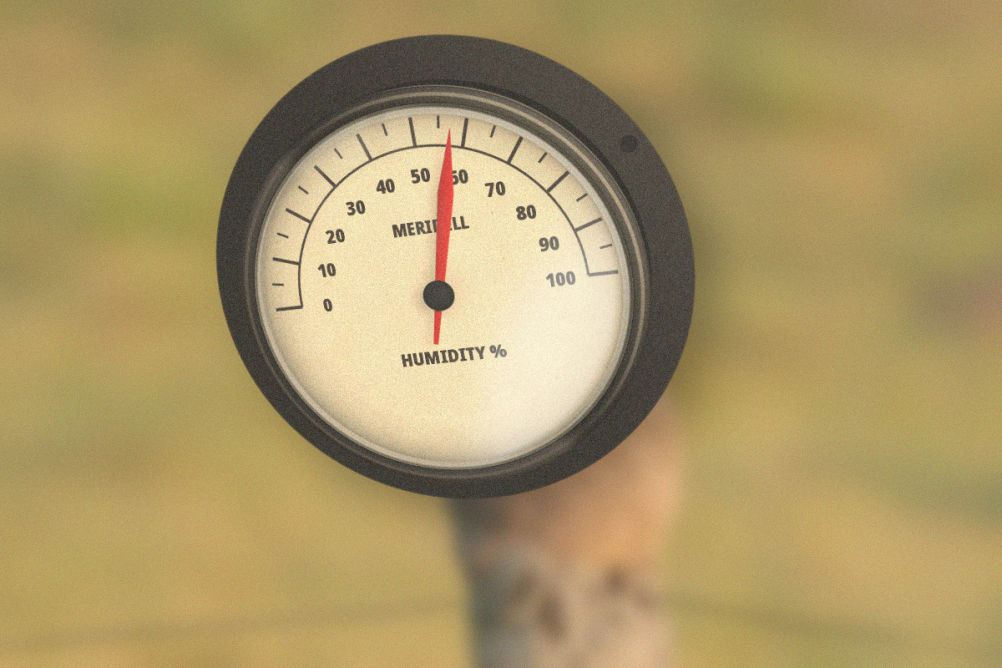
57.5; %
